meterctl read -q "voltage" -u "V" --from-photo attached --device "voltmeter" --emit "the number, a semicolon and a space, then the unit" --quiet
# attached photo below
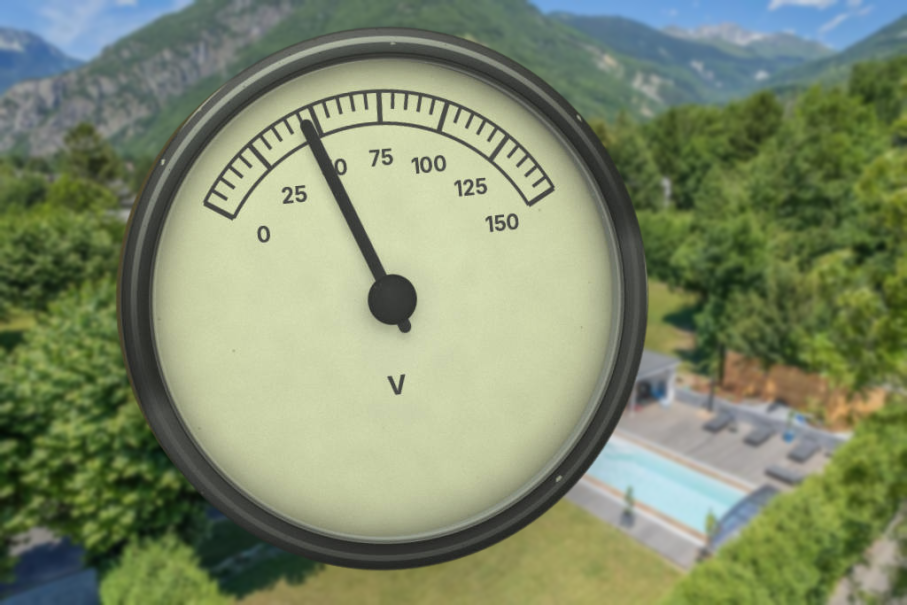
45; V
